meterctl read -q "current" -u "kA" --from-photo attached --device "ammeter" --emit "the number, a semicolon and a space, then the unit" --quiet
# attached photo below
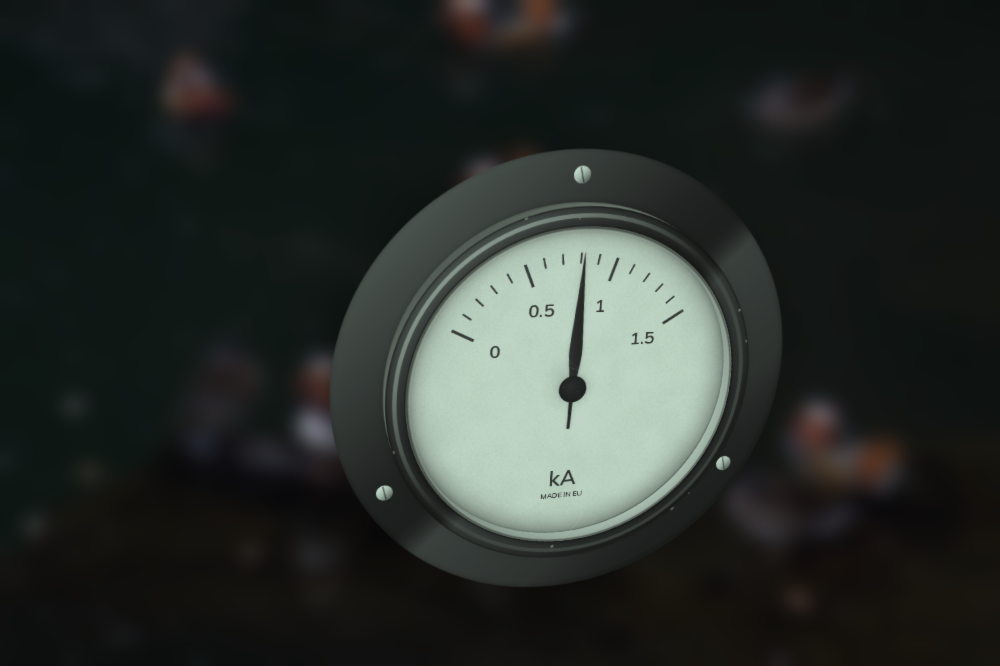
0.8; kA
